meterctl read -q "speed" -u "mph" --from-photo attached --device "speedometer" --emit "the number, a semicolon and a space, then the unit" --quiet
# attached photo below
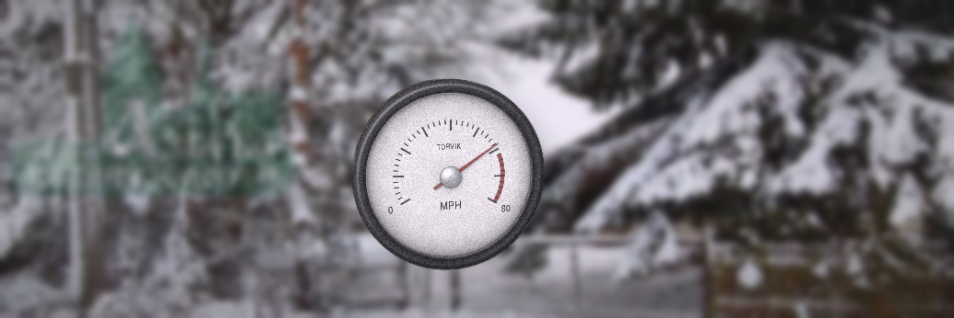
58; mph
